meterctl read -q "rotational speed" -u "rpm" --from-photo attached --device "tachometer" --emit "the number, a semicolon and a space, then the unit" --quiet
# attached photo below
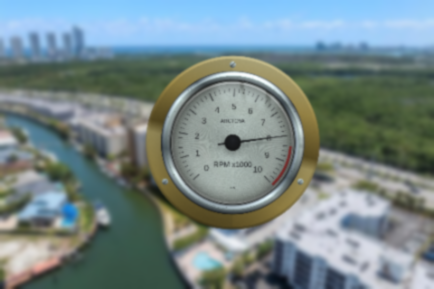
8000; rpm
